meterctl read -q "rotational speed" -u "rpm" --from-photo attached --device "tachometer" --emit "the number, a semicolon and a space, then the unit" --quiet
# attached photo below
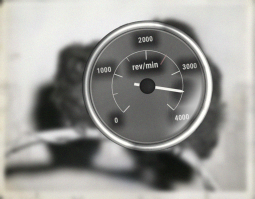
3500; rpm
